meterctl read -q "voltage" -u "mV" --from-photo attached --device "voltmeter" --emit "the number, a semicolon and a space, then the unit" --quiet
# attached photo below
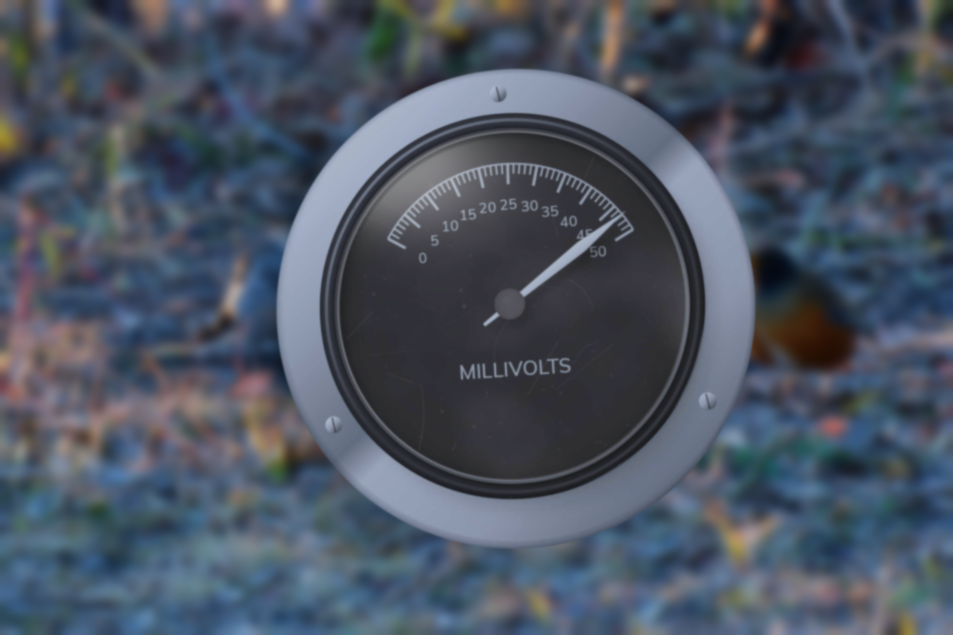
47; mV
